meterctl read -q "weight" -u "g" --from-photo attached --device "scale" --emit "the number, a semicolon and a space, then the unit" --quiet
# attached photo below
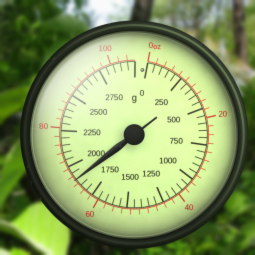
1900; g
